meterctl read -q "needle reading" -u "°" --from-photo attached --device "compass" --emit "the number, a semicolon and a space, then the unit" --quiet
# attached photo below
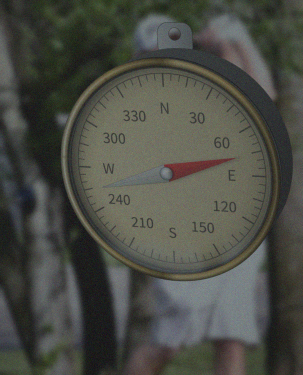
75; °
